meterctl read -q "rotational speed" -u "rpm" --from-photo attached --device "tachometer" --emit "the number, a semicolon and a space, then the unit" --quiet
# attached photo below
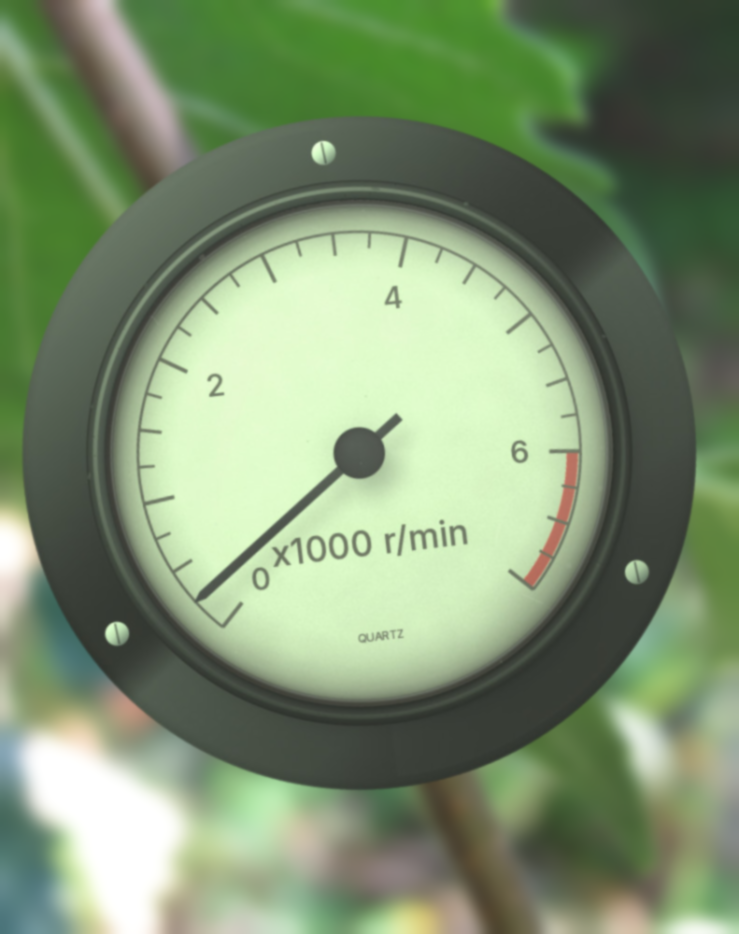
250; rpm
